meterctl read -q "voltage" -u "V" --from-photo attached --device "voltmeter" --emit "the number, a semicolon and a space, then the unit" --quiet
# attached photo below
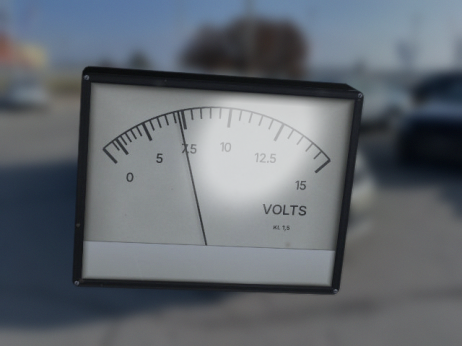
7.25; V
